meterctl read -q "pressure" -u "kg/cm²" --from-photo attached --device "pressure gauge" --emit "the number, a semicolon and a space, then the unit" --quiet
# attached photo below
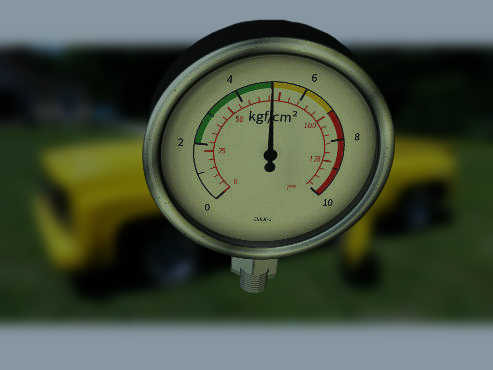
5; kg/cm²
